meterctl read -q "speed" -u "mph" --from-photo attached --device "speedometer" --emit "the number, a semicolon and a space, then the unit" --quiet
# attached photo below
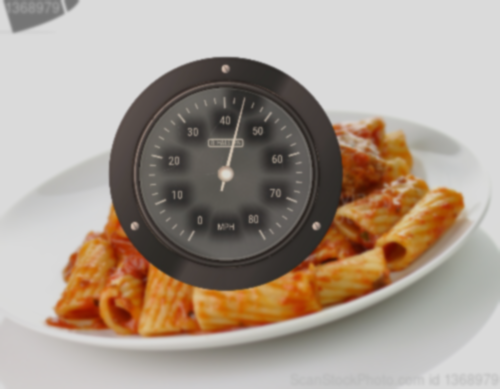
44; mph
